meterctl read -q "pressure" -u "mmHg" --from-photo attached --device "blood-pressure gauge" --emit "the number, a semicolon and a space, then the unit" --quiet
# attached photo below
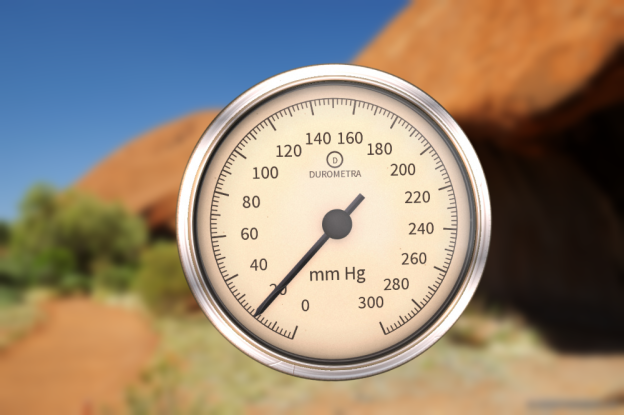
20; mmHg
